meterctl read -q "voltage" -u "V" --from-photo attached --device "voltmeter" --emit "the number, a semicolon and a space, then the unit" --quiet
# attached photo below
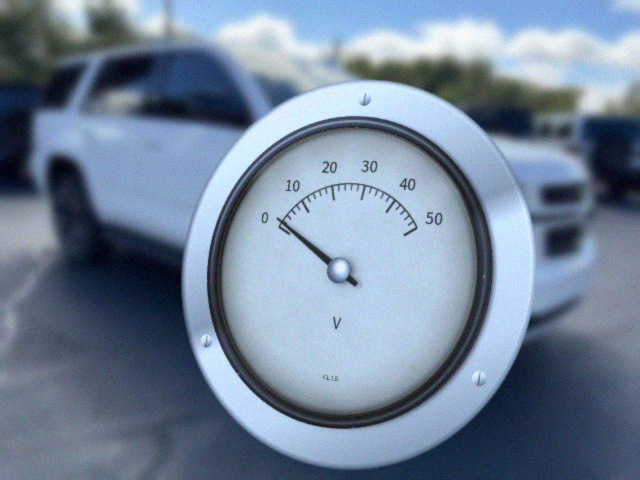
2; V
